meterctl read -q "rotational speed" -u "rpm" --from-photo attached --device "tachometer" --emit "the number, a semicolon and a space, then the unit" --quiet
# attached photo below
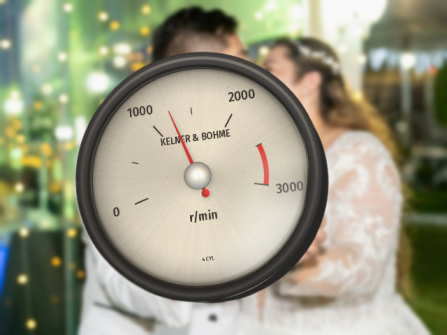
1250; rpm
